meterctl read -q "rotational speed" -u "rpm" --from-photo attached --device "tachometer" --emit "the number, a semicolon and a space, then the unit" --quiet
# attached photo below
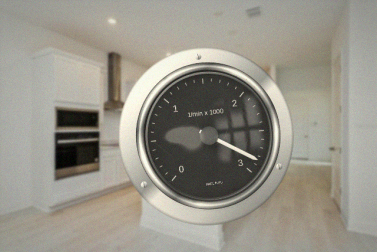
2850; rpm
